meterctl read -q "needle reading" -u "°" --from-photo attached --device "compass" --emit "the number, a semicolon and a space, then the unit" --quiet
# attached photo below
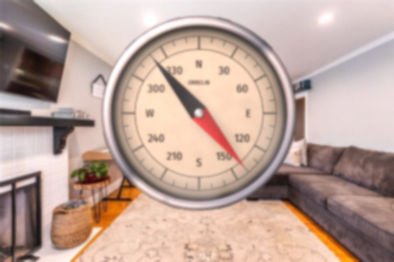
140; °
